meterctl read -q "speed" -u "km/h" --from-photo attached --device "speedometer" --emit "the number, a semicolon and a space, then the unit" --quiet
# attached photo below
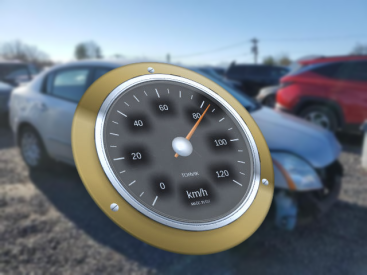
82.5; km/h
